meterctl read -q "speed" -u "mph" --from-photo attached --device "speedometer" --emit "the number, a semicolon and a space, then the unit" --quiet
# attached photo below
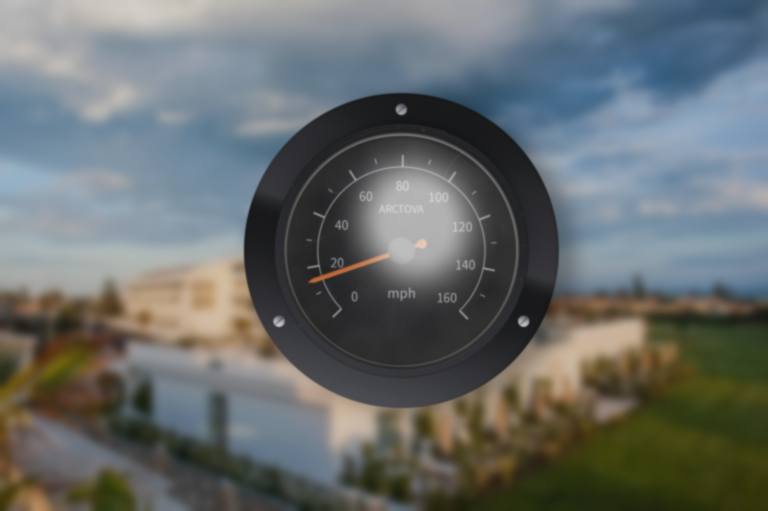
15; mph
